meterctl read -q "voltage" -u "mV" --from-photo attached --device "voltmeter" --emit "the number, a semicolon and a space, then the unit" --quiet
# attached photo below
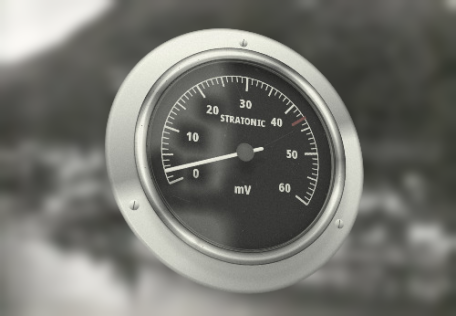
2; mV
